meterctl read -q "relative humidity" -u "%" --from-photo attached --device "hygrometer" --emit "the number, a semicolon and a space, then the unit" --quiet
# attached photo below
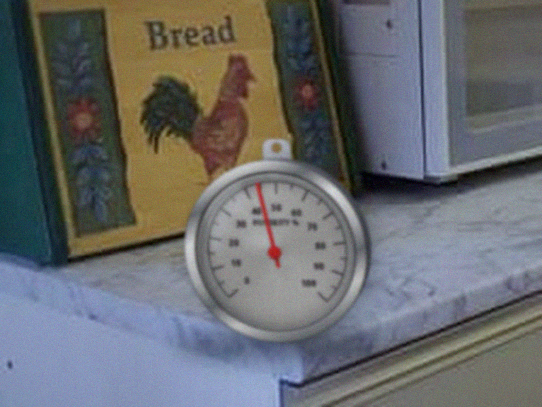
45; %
